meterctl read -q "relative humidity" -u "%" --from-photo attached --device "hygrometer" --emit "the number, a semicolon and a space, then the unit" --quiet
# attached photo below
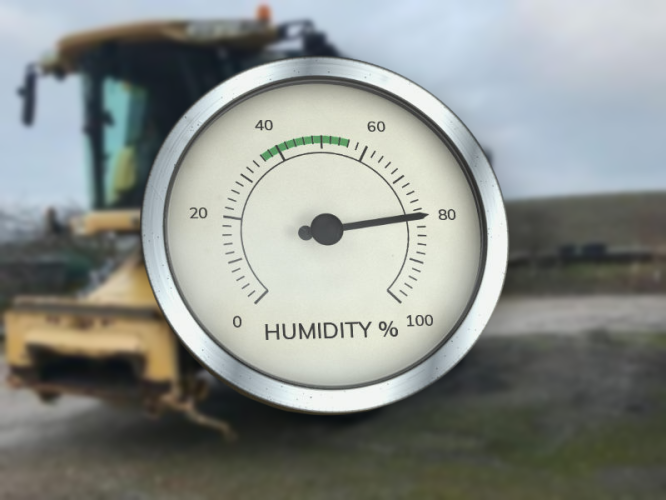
80; %
